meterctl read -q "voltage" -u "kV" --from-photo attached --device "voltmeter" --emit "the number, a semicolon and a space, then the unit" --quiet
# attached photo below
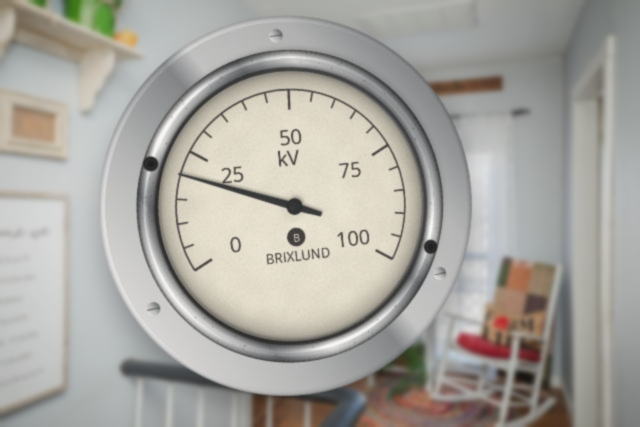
20; kV
